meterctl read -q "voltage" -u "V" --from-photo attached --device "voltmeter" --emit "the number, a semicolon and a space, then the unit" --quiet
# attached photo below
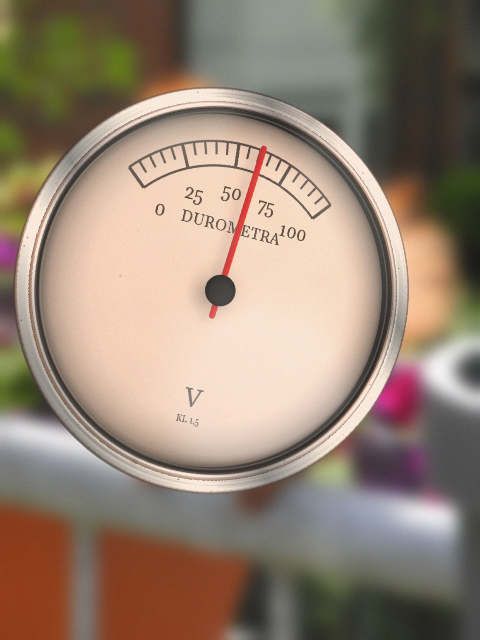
60; V
